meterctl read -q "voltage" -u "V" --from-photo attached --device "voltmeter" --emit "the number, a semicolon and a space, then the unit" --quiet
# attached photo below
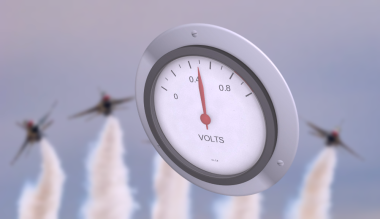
0.5; V
